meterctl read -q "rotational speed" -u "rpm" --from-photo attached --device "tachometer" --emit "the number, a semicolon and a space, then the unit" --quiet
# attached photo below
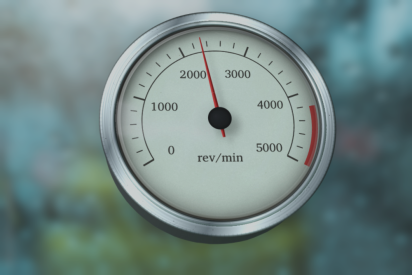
2300; rpm
